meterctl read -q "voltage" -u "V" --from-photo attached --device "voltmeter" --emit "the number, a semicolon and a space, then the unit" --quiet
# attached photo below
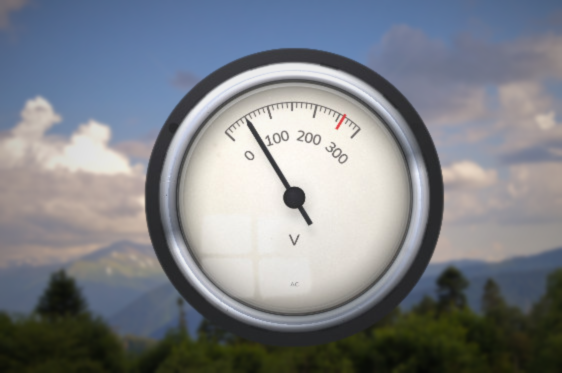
50; V
